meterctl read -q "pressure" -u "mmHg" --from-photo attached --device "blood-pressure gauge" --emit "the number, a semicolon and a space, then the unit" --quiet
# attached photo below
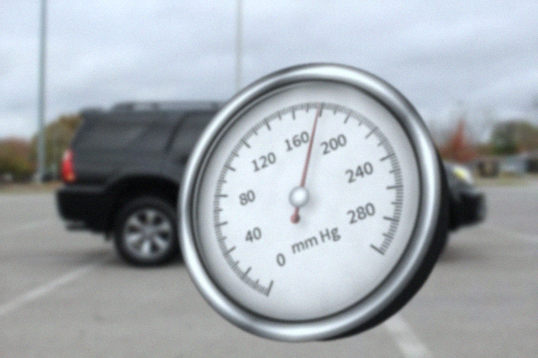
180; mmHg
